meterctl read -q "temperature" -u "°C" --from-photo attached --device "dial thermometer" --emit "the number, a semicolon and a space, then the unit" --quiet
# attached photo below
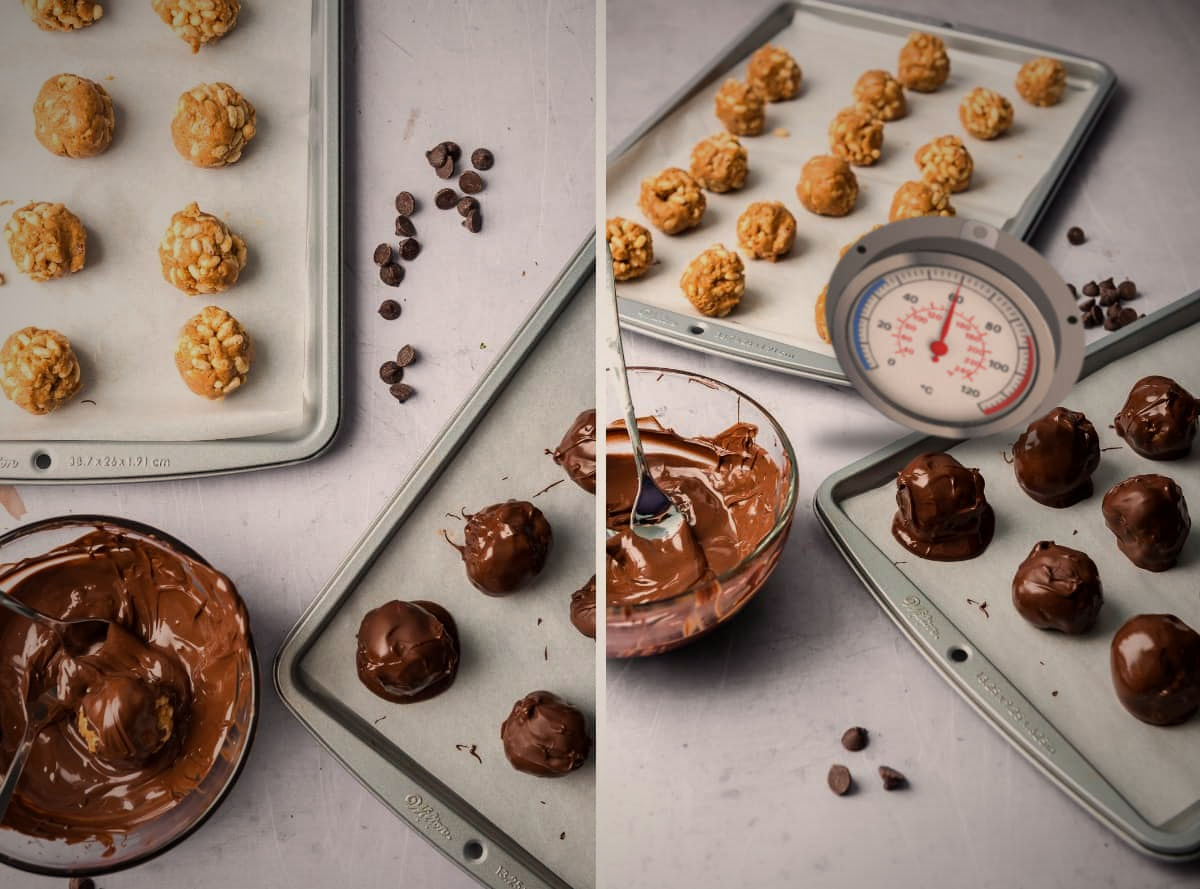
60; °C
